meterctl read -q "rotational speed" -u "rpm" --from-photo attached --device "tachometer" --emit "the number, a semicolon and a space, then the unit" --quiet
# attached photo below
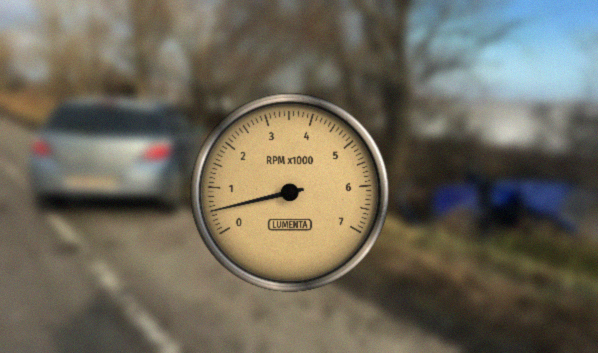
500; rpm
